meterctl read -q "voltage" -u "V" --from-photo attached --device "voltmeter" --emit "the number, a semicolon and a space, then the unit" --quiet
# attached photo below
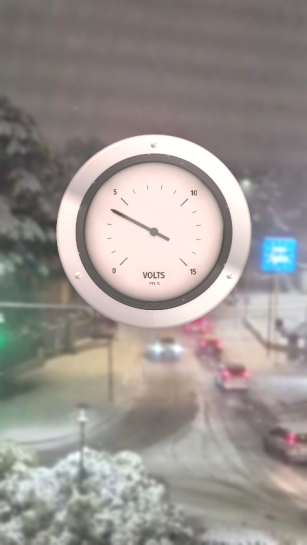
4; V
